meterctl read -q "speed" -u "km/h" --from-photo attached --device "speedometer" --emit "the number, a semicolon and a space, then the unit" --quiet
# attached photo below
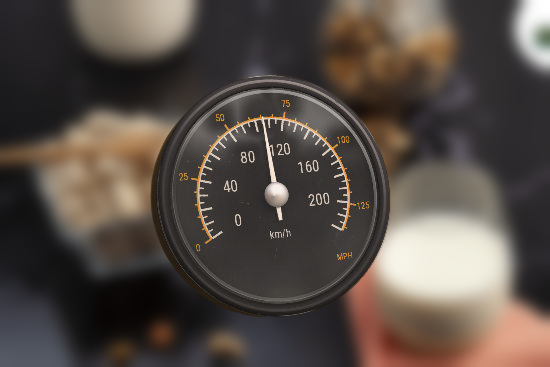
105; km/h
